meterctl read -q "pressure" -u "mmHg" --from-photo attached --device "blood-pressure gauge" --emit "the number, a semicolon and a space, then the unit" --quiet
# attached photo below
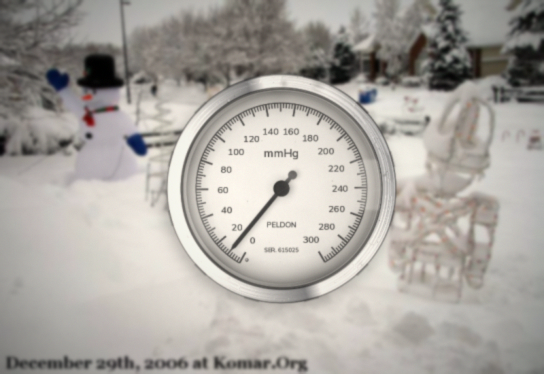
10; mmHg
